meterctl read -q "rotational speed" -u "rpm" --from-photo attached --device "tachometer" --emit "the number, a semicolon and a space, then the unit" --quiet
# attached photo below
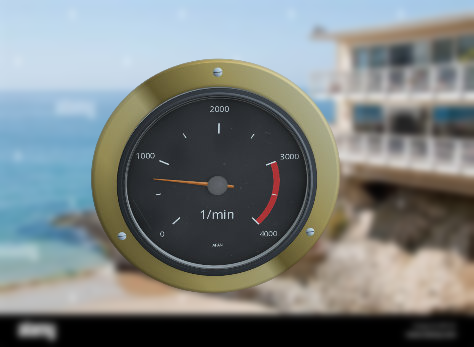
750; rpm
